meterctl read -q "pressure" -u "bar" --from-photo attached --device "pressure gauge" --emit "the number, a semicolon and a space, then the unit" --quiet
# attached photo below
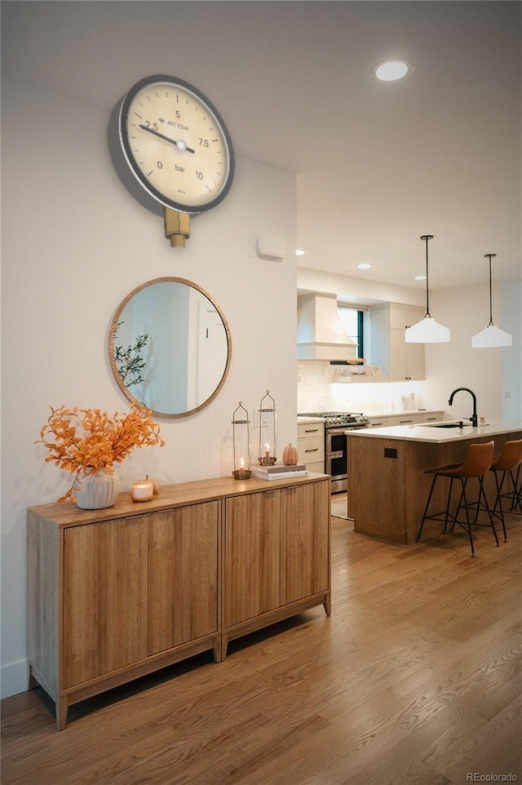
2; bar
